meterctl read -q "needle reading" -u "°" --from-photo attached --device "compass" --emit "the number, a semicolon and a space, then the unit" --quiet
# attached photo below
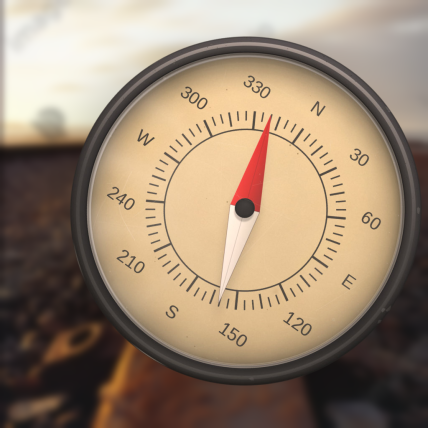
340; °
